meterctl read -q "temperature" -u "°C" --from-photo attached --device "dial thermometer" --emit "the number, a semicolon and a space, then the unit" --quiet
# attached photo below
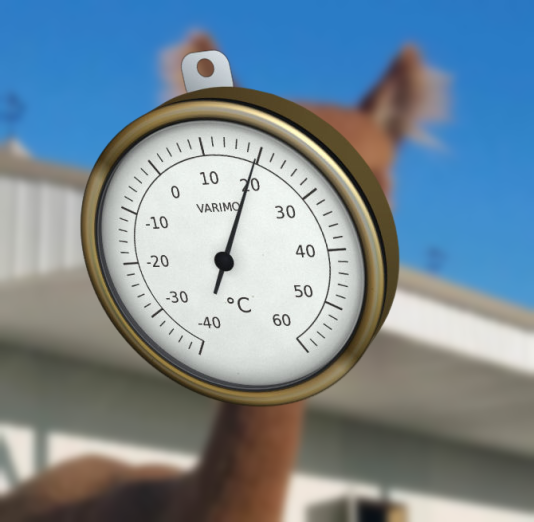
20; °C
